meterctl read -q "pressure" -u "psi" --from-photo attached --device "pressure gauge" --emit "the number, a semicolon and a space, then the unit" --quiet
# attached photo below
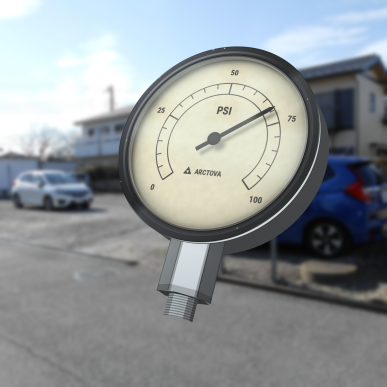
70; psi
